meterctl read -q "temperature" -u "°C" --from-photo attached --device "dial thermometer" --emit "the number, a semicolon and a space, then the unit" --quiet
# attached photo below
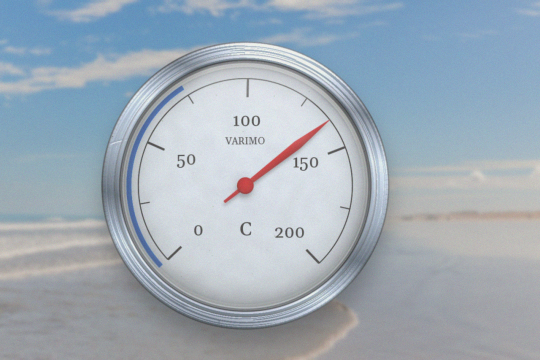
137.5; °C
